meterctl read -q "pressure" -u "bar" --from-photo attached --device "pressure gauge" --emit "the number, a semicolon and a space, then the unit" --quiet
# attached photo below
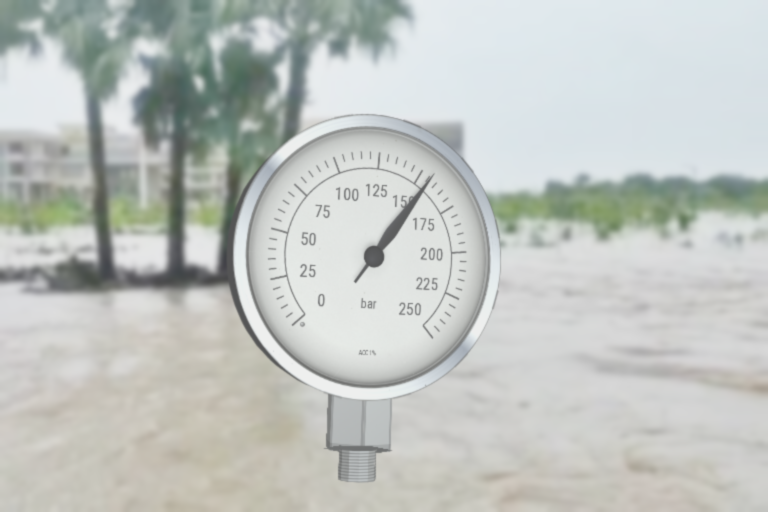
155; bar
